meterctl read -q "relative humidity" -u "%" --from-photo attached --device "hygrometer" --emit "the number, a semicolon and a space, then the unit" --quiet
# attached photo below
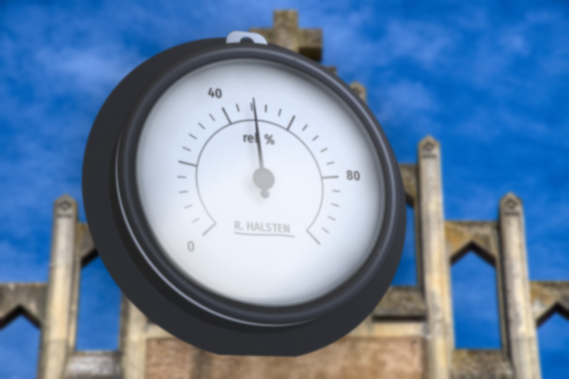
48; %
